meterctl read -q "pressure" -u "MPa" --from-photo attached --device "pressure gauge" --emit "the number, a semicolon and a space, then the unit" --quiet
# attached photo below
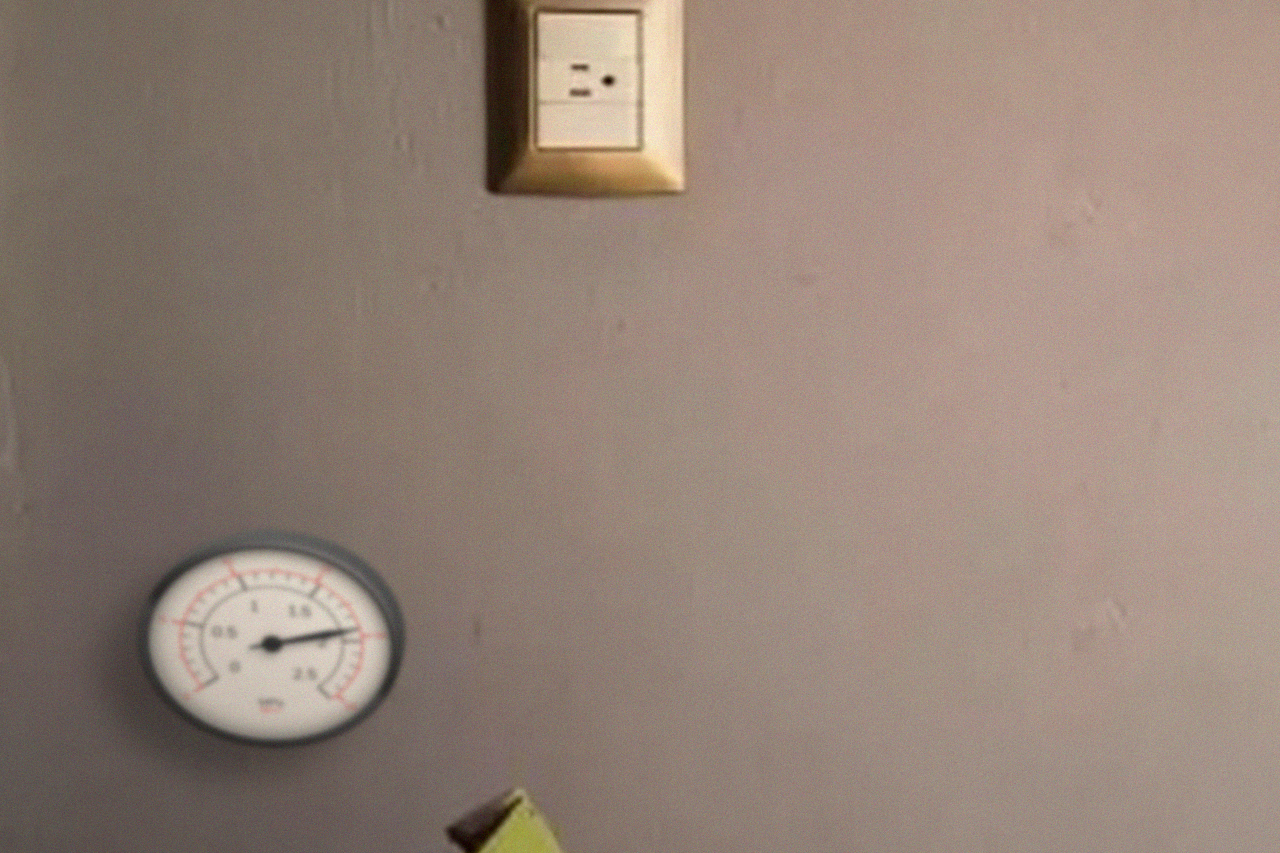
1.9; MPa
